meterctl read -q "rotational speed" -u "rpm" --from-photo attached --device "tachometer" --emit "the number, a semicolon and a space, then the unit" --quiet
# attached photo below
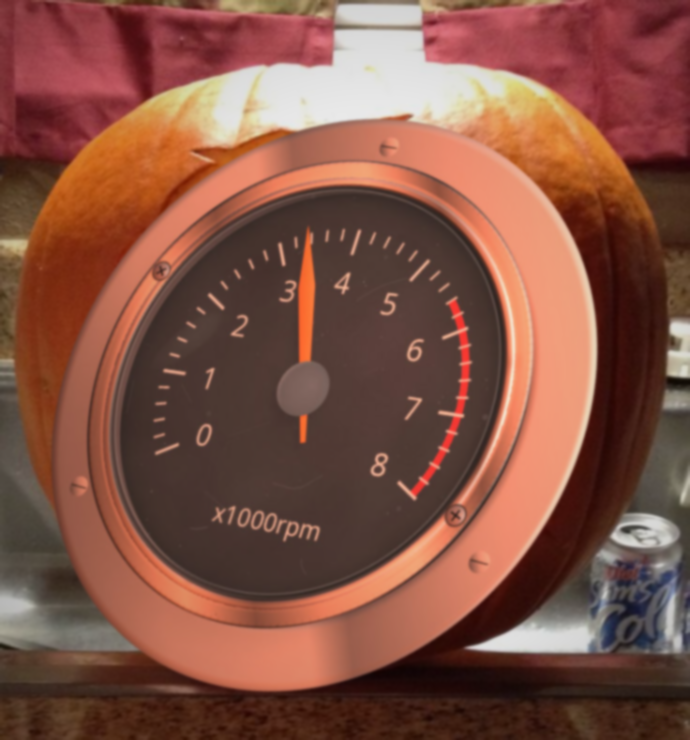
3400; rpm
